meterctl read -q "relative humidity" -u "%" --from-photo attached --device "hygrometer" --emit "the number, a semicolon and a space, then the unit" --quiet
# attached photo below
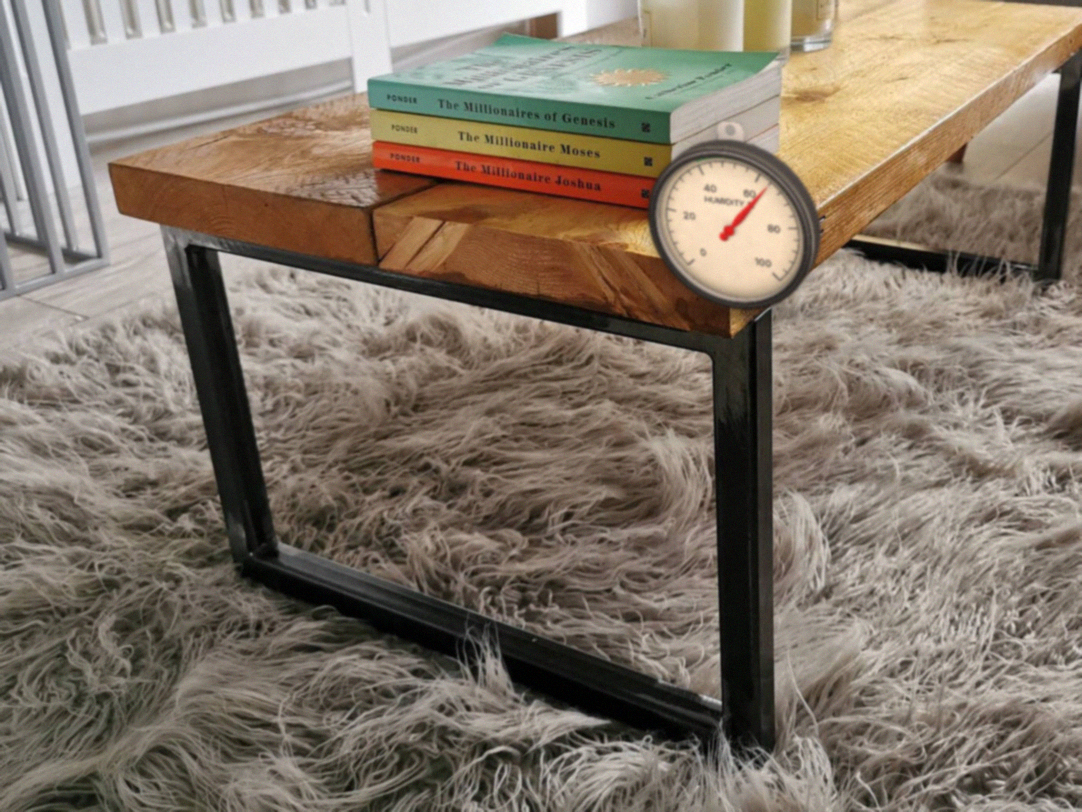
64; %
